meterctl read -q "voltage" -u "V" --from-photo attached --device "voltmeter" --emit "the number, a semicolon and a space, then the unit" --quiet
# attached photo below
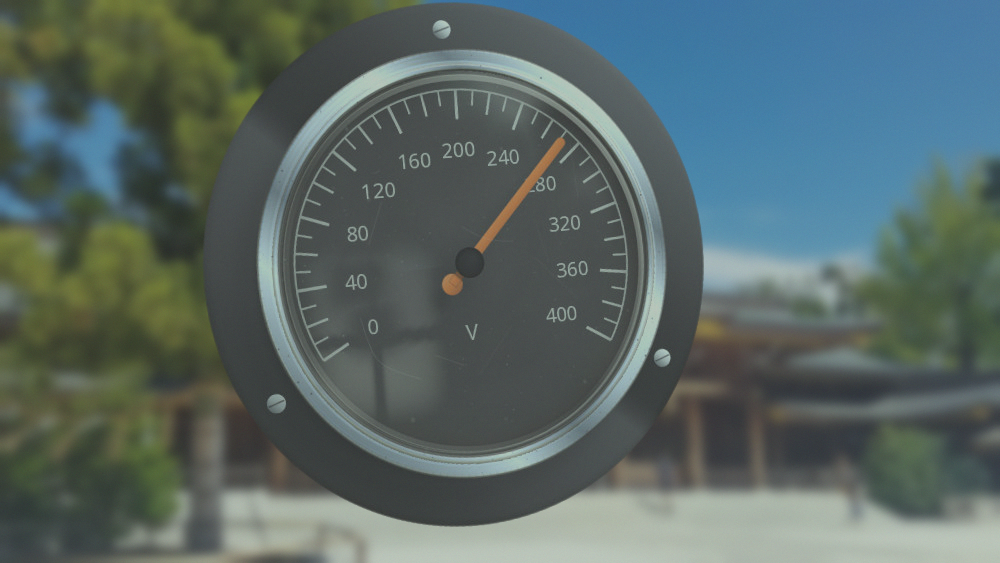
270; V
